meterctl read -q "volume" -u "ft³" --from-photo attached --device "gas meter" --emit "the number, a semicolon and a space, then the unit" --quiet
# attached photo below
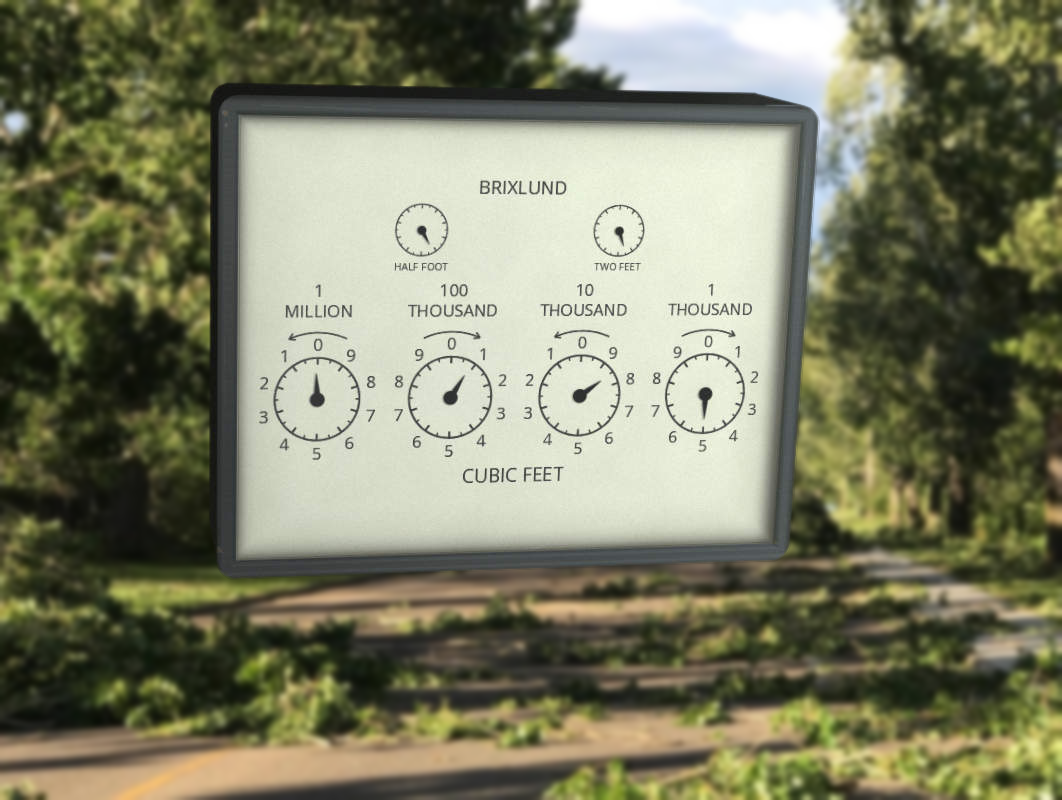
8500; ft³
